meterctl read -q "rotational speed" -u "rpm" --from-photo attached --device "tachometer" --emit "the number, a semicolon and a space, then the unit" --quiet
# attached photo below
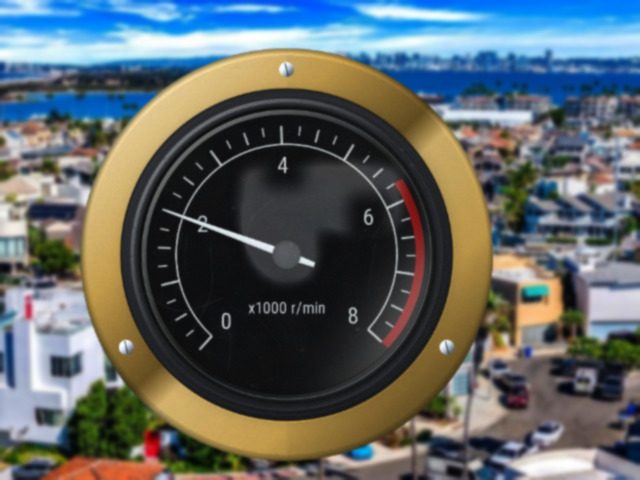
2000; rpm
